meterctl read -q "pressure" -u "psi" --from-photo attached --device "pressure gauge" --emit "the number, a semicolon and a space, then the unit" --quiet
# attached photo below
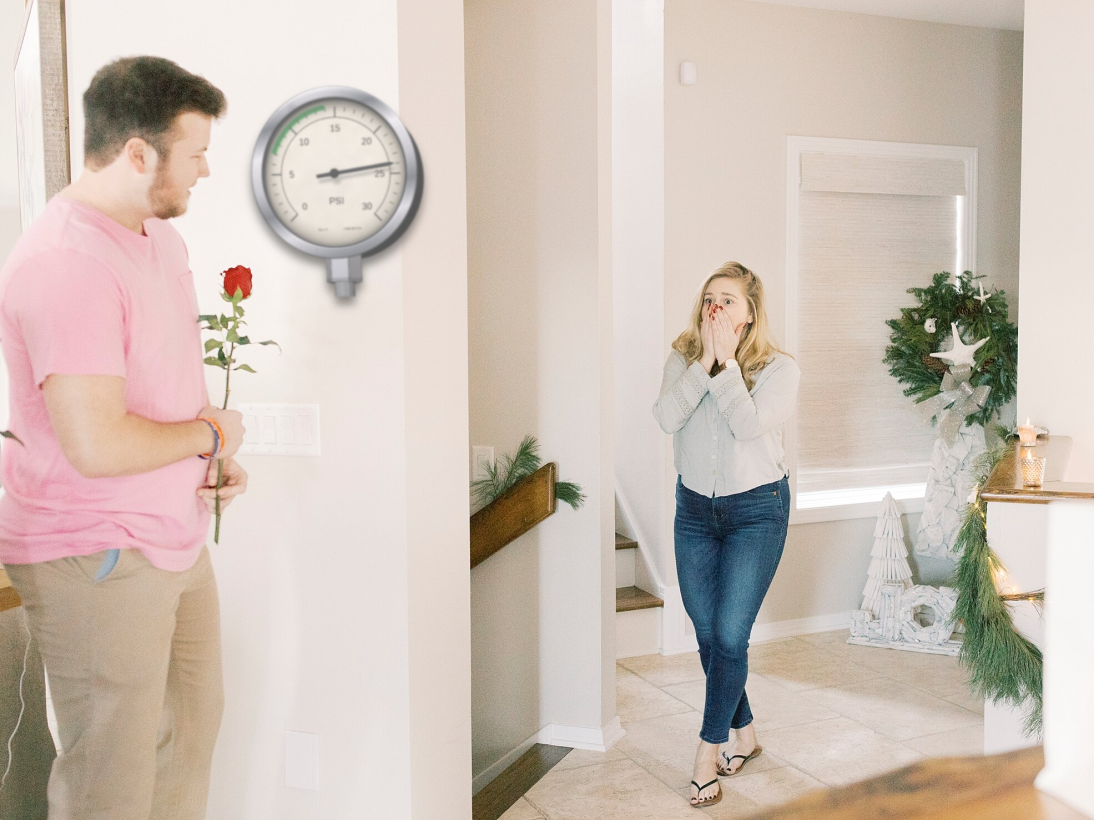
24; psi
